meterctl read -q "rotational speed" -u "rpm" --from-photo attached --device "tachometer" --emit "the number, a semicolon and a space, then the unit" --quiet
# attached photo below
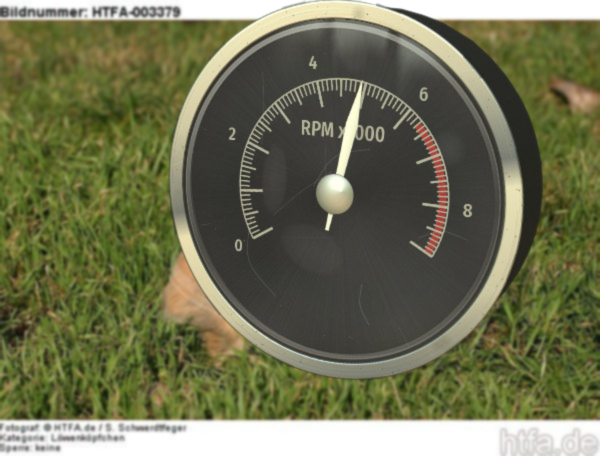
5000; rpm
